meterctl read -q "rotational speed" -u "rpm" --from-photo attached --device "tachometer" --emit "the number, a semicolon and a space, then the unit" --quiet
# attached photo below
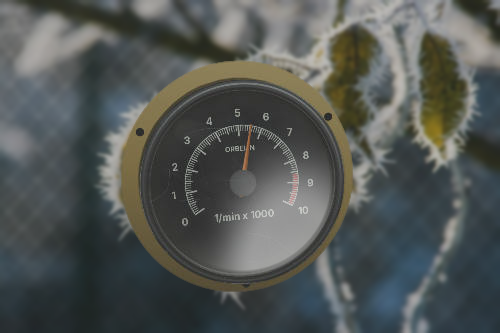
5500; rpm
